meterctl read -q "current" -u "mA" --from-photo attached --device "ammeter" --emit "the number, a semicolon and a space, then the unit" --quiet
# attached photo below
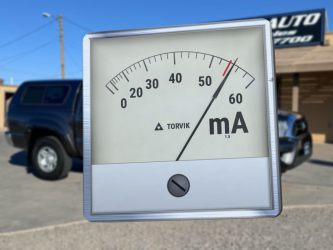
55; mA
